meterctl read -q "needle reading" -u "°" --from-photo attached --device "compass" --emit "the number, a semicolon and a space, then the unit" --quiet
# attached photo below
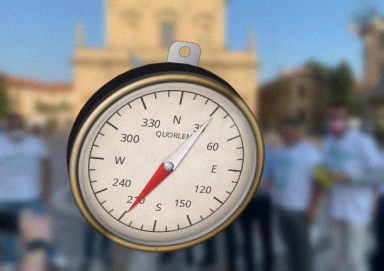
210; °
